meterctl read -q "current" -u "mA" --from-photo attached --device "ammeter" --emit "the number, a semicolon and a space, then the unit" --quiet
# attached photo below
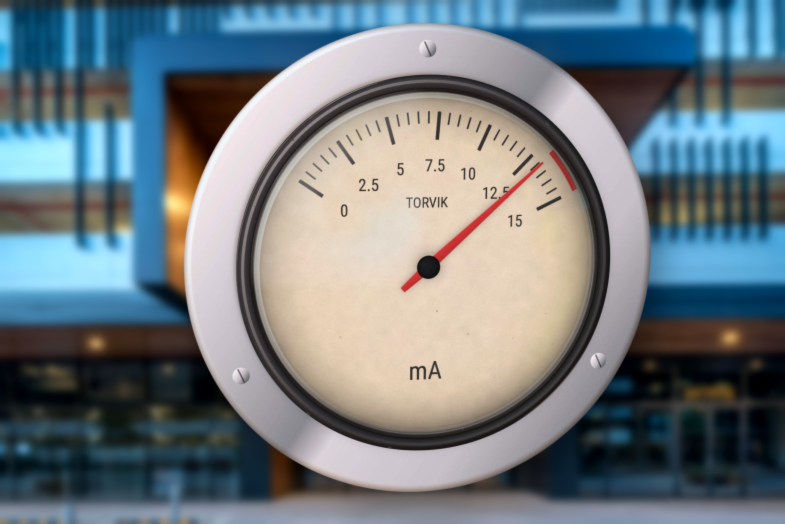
13; mA
